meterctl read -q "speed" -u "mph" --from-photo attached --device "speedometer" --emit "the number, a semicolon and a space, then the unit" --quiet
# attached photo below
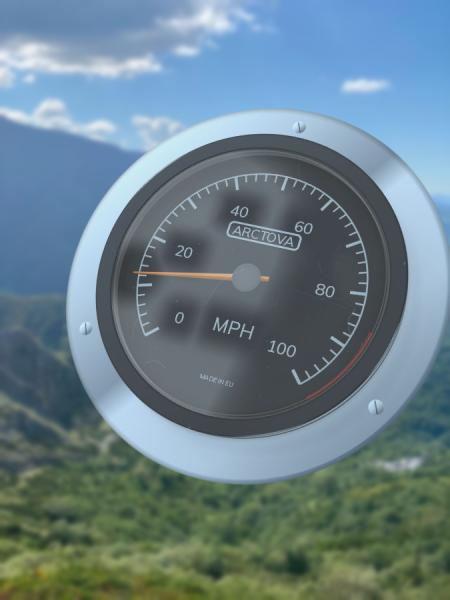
12; mph
